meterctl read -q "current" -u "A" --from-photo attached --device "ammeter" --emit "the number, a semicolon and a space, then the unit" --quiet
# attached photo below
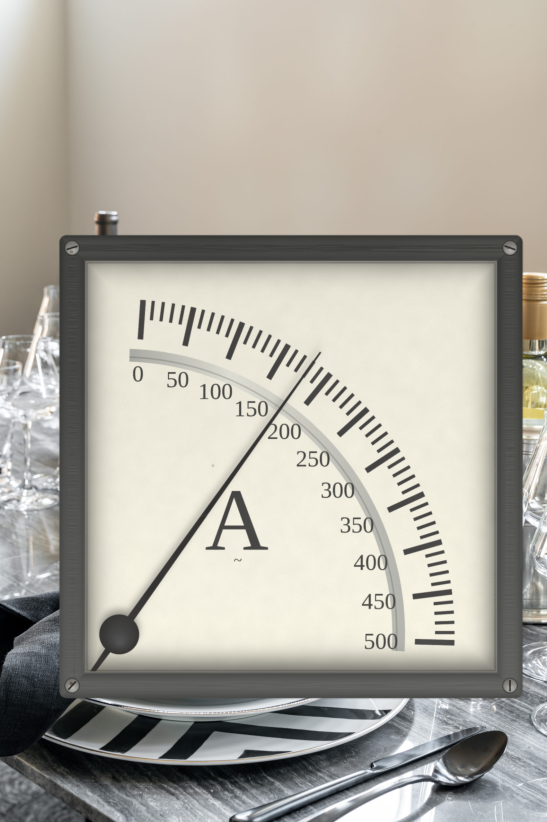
180; A
